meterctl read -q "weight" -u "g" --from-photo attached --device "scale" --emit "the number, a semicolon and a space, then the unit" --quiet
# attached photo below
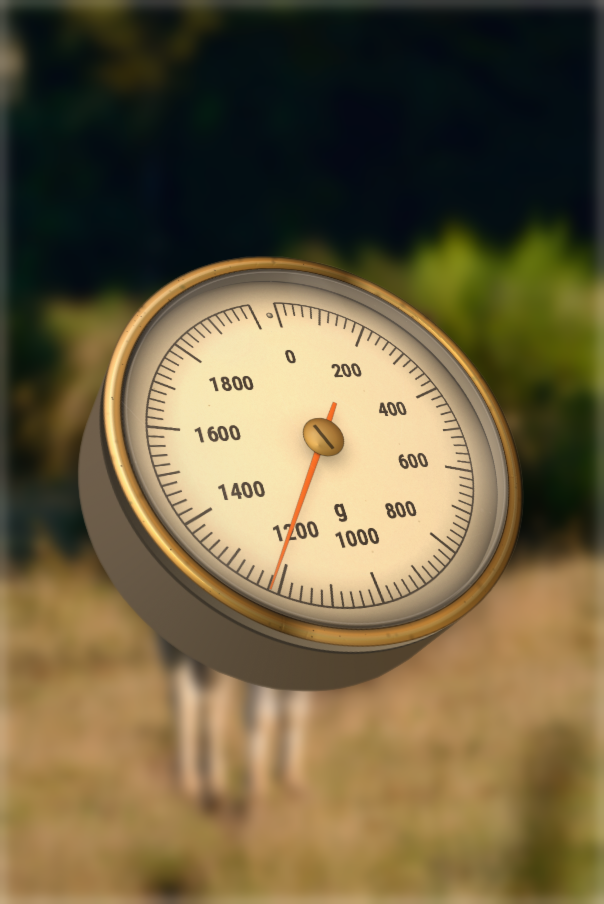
1220; g
